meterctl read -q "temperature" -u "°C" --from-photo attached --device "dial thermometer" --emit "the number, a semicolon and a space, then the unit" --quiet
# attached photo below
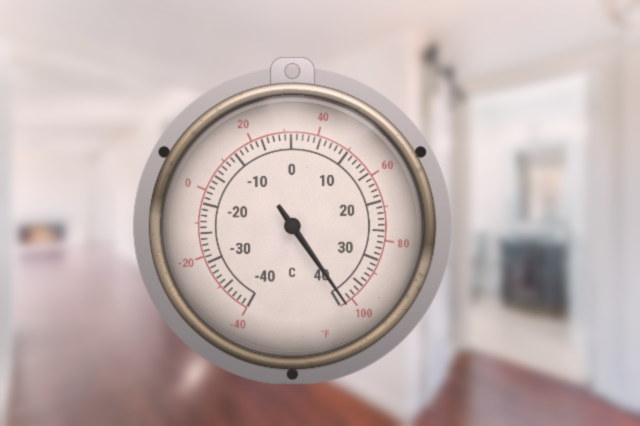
39; °C
